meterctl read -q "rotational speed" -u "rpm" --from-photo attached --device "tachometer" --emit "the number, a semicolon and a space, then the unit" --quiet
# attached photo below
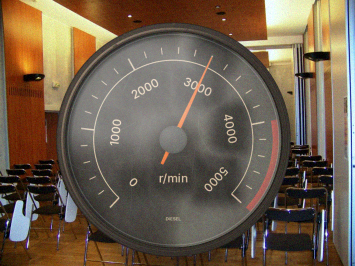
3000; rpm
